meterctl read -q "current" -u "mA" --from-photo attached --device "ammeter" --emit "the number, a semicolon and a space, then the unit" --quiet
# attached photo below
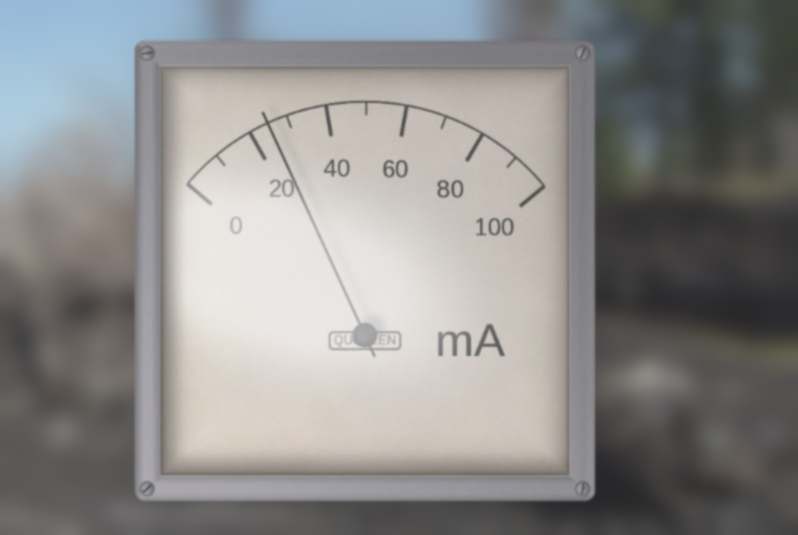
25; mA
